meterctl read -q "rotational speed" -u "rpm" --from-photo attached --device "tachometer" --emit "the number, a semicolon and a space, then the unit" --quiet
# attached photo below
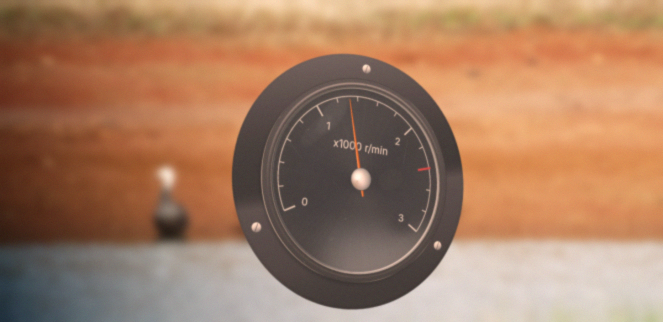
1300; rpm
